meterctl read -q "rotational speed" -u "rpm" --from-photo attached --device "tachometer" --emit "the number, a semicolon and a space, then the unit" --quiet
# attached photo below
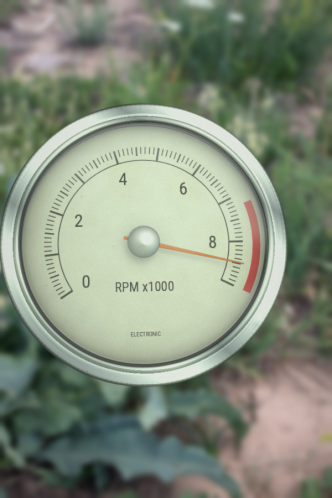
8500; rpm
